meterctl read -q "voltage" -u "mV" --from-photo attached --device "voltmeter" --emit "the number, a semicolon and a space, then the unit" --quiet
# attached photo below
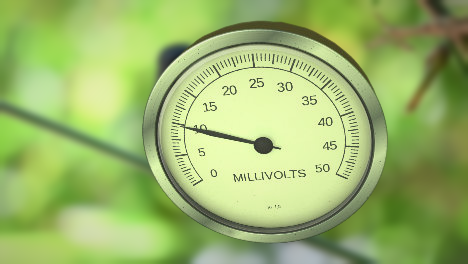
10; mV
